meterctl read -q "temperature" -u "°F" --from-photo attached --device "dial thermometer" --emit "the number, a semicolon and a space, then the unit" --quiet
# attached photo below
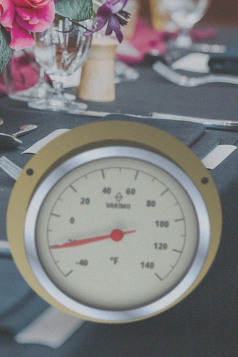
-20; °F
